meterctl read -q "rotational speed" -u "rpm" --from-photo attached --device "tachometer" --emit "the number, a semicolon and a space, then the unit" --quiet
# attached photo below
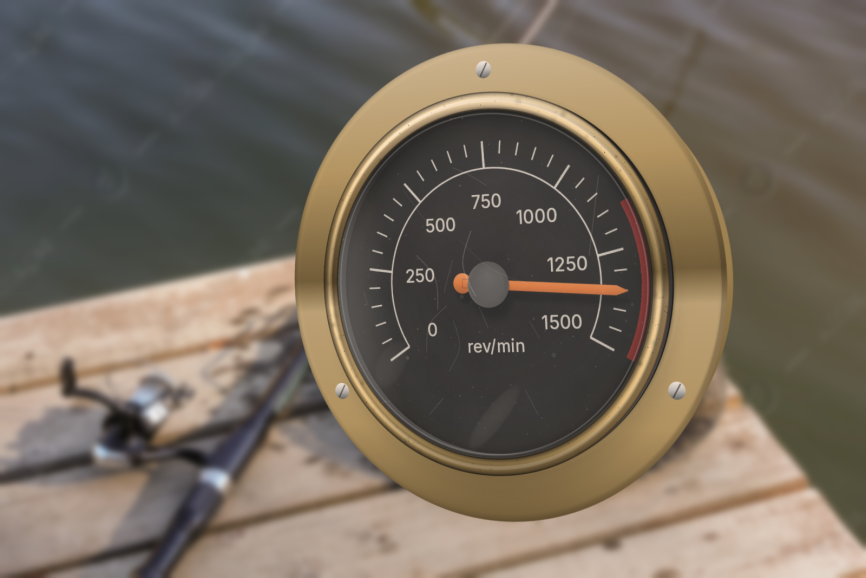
1350; rpm
